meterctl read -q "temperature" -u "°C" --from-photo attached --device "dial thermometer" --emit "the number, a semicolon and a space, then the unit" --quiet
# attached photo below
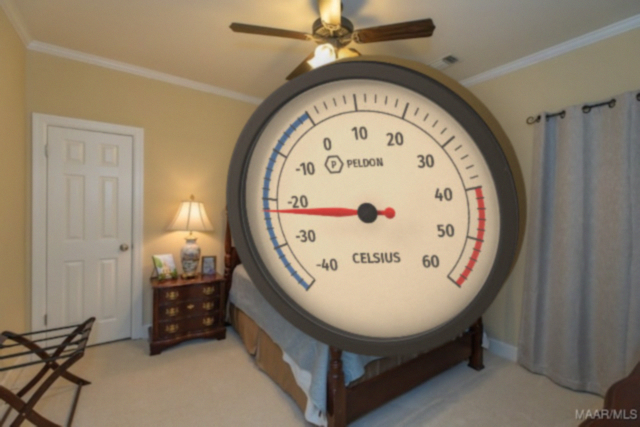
-22; °C
